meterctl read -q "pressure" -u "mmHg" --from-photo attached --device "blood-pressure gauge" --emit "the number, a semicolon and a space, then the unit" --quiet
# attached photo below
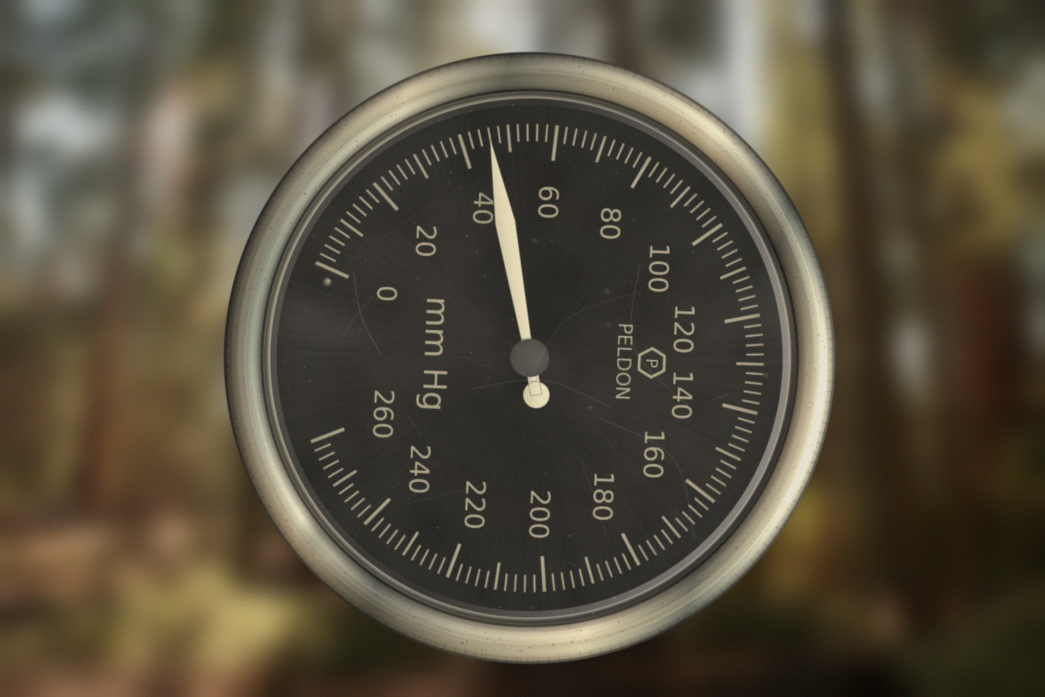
46; mmHg
